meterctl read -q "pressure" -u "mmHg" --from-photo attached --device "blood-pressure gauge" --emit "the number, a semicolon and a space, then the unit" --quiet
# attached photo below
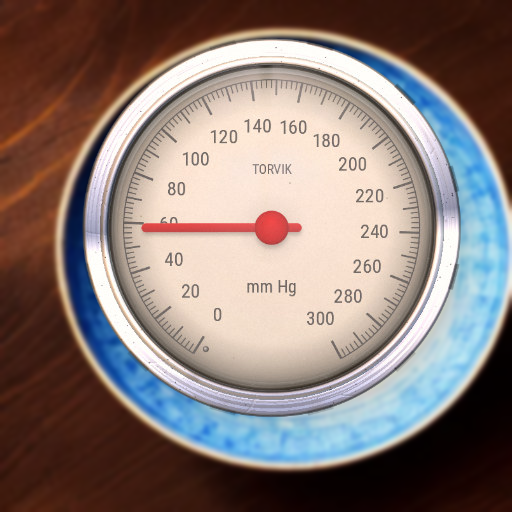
58; mmHg
